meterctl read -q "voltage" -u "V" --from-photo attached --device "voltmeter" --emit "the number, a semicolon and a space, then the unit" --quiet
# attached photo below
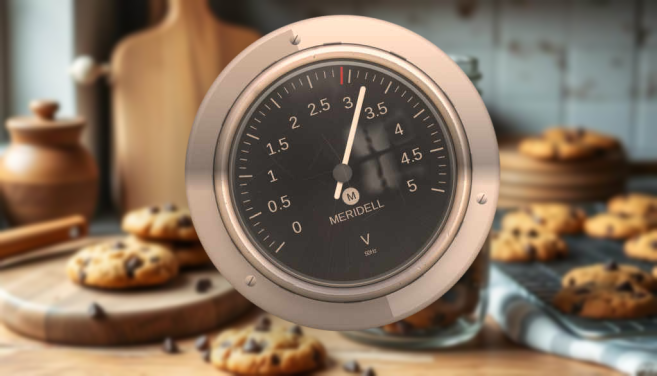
3.2; V
